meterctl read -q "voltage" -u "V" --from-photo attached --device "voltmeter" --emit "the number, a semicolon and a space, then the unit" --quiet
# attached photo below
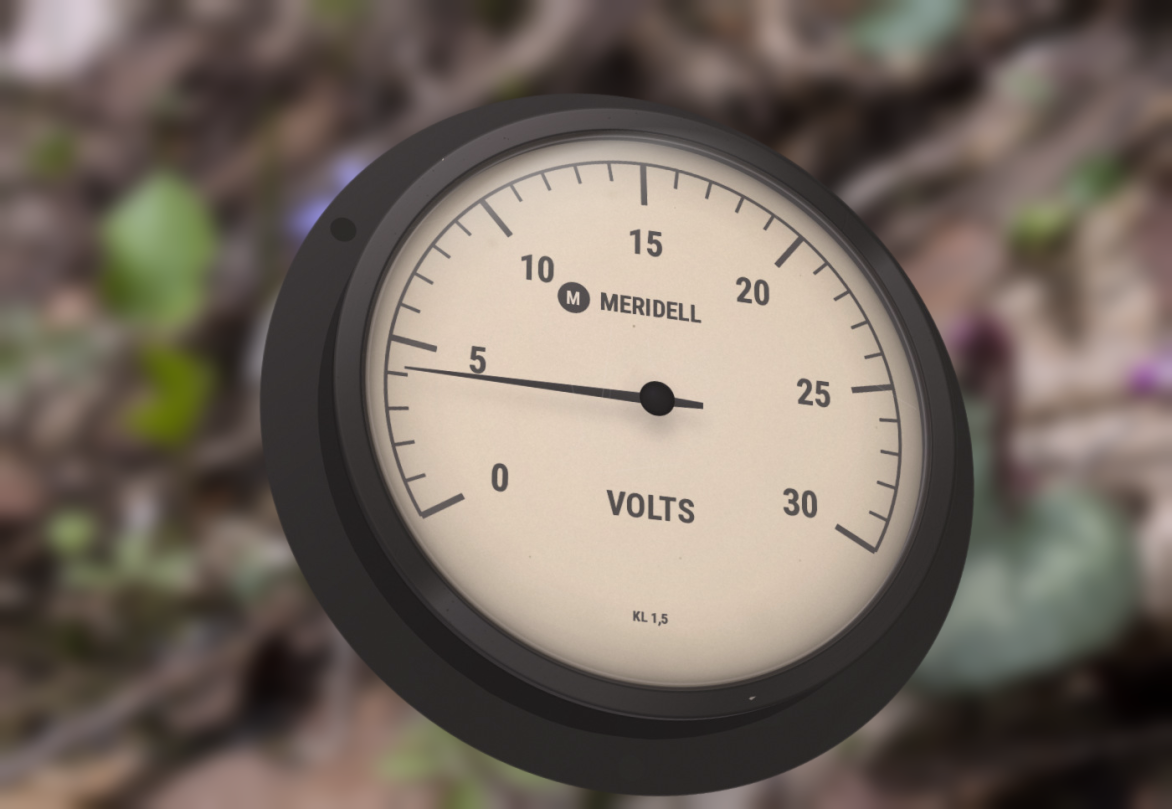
4; V
